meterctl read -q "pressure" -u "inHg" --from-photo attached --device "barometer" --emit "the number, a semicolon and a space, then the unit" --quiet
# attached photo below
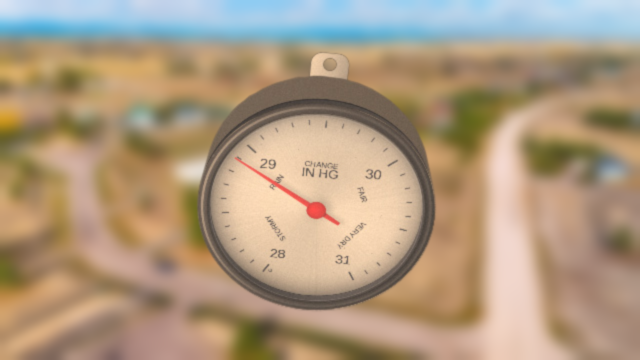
28.9; inHg
